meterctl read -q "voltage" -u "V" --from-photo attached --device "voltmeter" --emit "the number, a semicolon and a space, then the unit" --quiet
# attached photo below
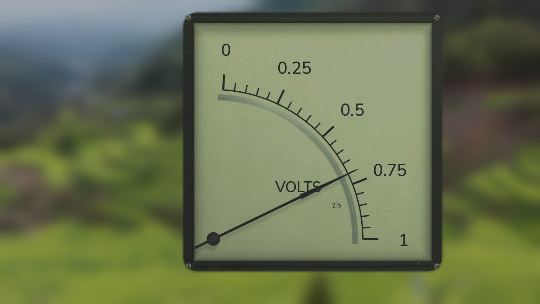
0.7; V
